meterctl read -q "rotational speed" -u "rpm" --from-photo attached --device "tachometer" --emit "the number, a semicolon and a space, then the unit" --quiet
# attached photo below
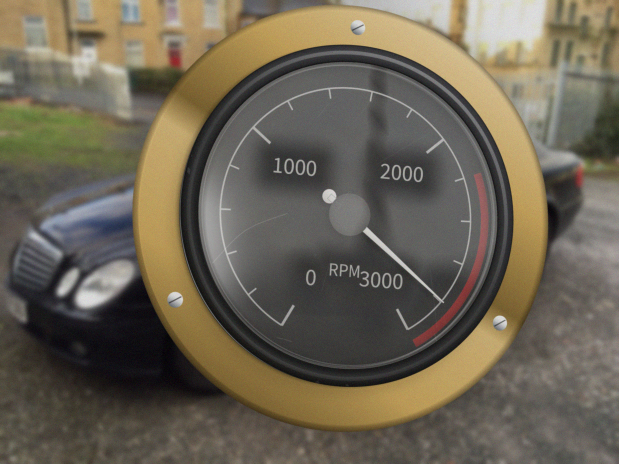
2800; rpm
